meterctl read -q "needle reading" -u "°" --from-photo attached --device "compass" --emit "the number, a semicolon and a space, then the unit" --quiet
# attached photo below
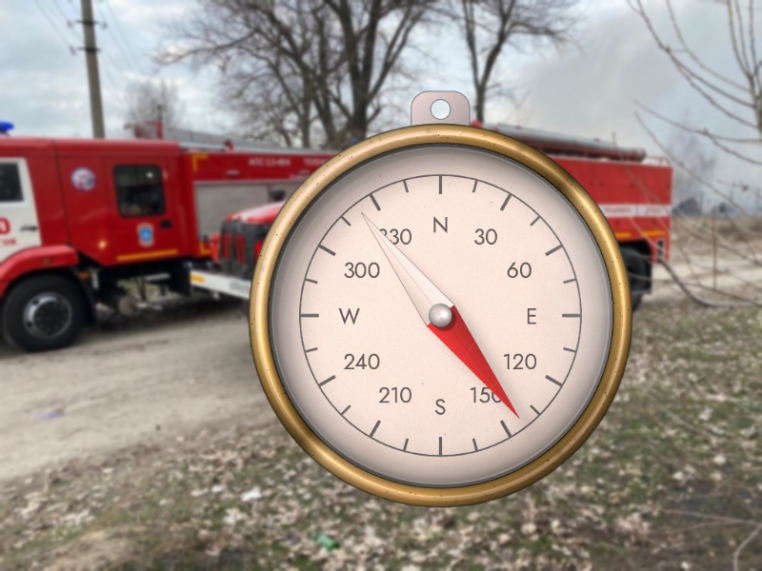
142.5; °
